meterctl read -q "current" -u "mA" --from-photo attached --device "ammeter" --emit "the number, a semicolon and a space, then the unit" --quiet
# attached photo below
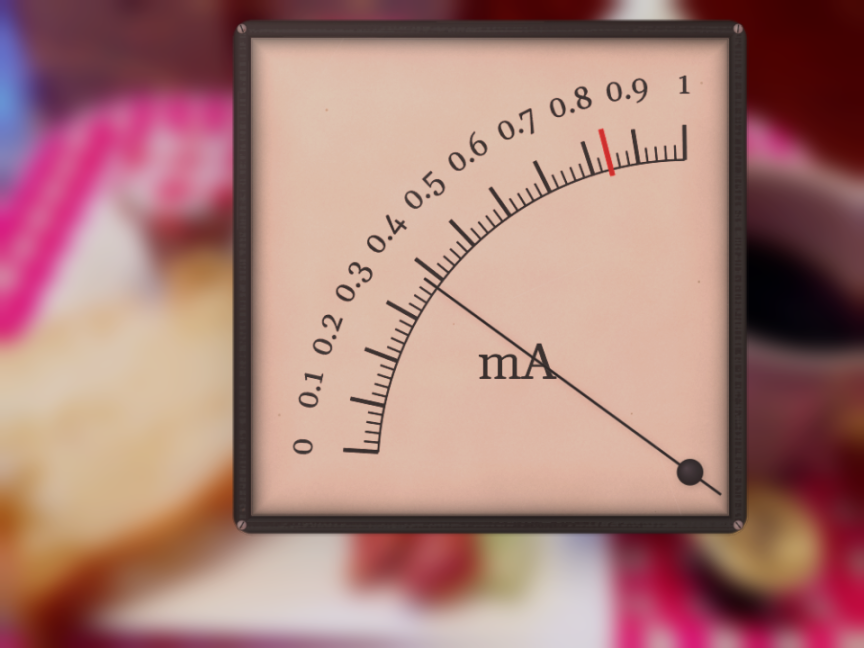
0.38; mA
